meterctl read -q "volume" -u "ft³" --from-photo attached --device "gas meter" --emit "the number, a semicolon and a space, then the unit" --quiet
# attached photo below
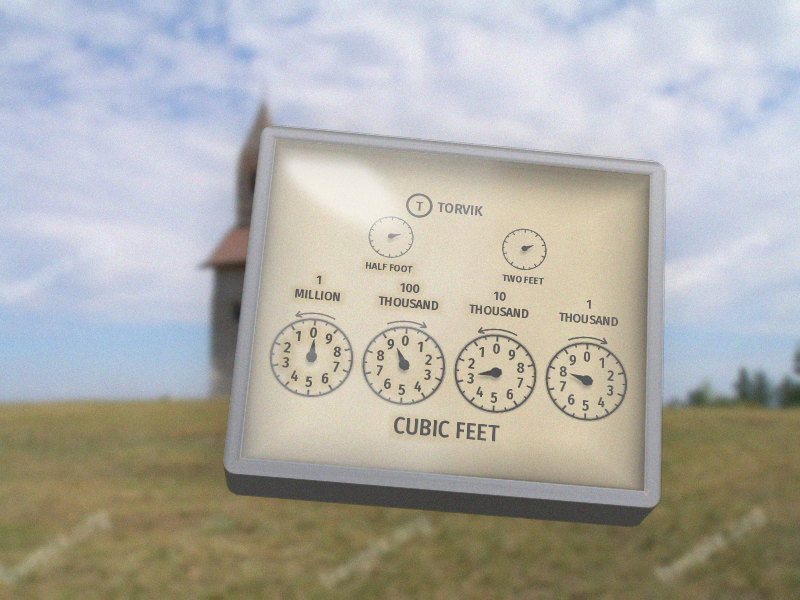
992800; ft³
